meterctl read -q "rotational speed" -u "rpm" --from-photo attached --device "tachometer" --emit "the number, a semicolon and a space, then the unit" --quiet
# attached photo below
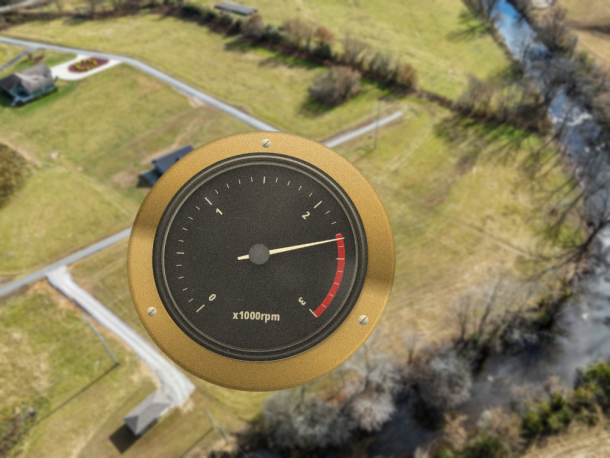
2350; rpm
